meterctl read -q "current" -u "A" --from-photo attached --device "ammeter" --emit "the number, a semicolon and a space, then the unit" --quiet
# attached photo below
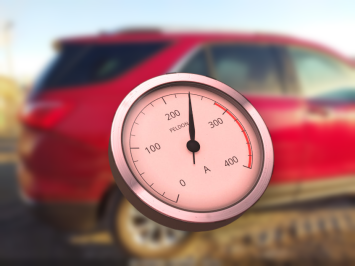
240; A
